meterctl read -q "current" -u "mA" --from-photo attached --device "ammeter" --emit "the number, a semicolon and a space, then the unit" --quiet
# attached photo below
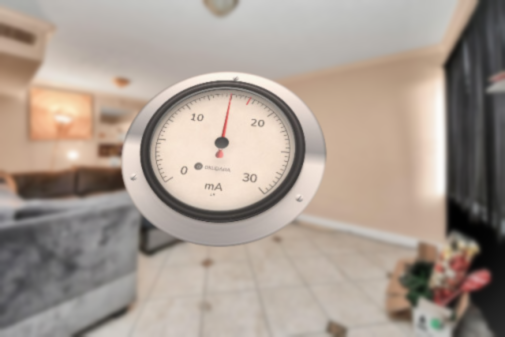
15; mA
